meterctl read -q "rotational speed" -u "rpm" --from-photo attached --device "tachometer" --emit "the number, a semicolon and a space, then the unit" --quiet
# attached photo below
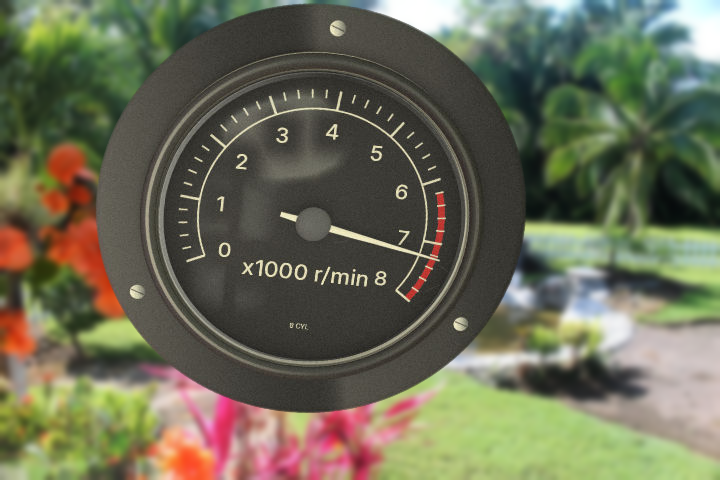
7200; rpm
